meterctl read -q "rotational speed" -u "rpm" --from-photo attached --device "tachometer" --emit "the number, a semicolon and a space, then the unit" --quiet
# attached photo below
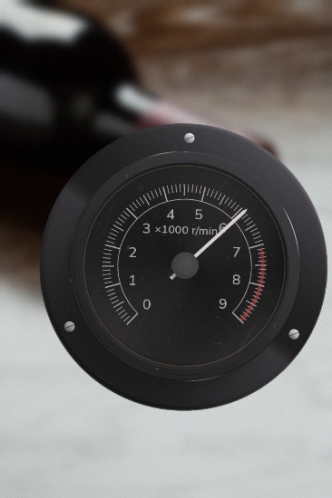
6100; rpm
